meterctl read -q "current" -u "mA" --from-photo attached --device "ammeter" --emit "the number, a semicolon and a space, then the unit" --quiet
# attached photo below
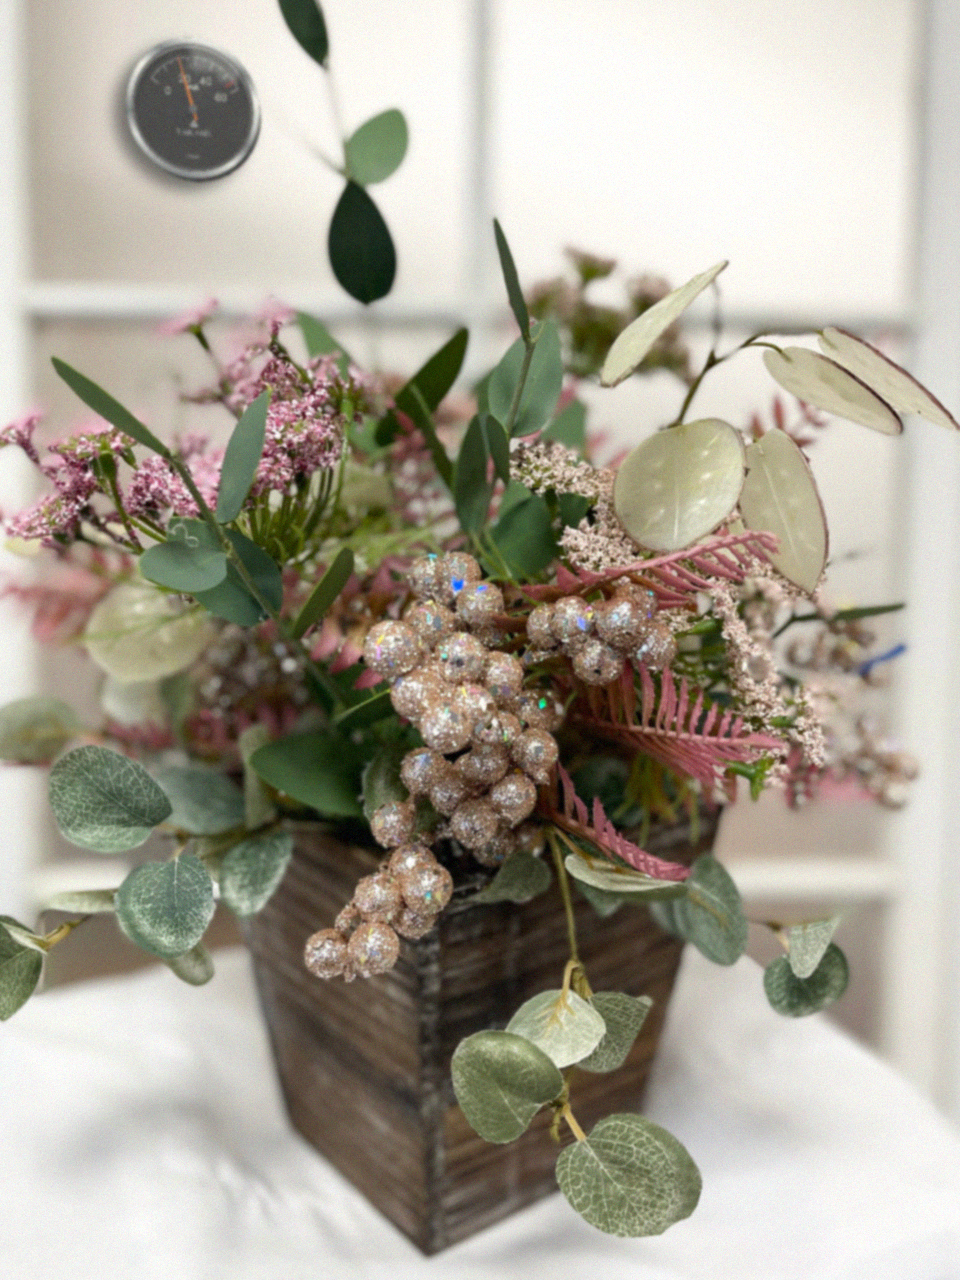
20; mA
